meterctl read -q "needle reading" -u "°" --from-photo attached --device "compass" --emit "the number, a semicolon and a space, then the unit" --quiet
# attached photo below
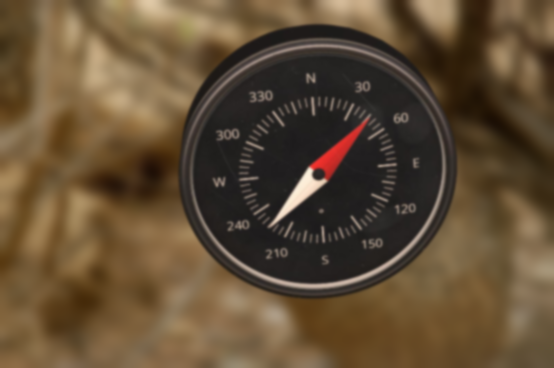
45; °
